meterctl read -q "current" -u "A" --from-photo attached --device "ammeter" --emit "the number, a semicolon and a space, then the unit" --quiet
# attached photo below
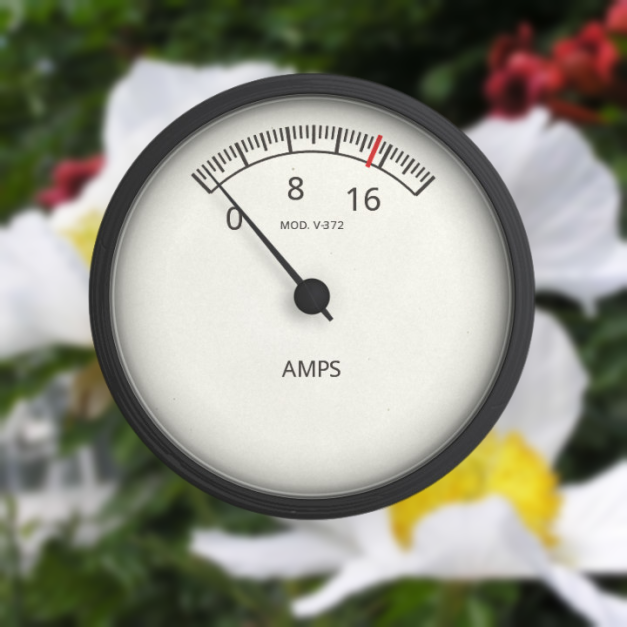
1; A
